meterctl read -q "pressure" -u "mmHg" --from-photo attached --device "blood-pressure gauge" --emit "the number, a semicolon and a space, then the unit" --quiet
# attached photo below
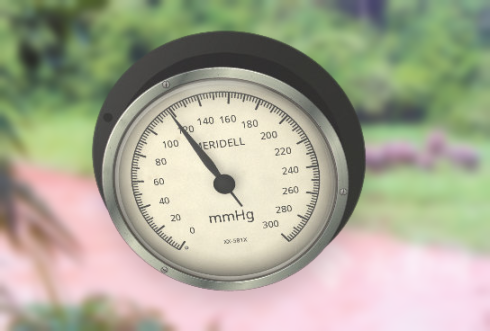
120; mmHg
